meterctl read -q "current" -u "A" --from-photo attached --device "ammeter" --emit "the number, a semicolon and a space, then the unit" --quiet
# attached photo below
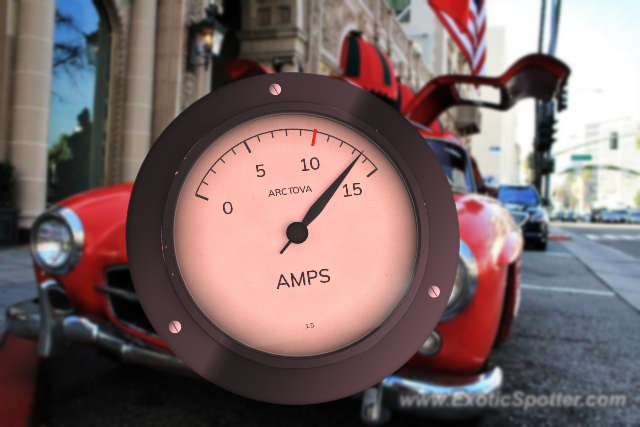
13.5; A
